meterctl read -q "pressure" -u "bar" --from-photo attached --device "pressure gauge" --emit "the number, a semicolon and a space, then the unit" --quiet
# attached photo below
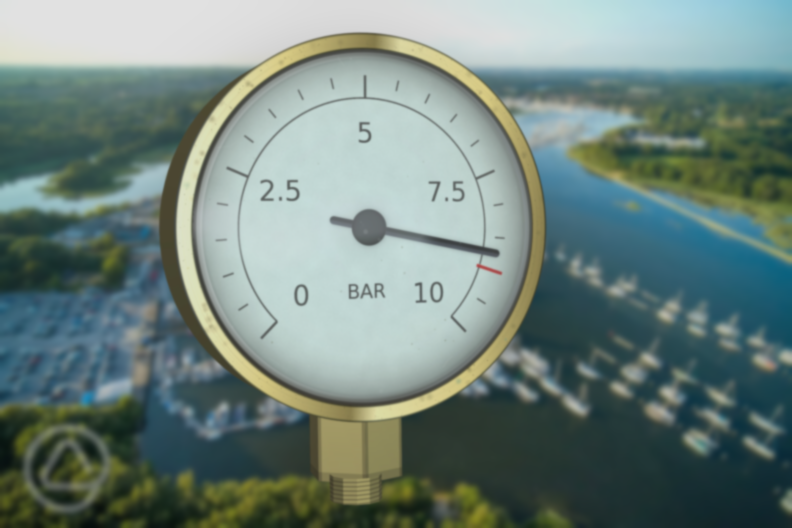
8.75; bar
